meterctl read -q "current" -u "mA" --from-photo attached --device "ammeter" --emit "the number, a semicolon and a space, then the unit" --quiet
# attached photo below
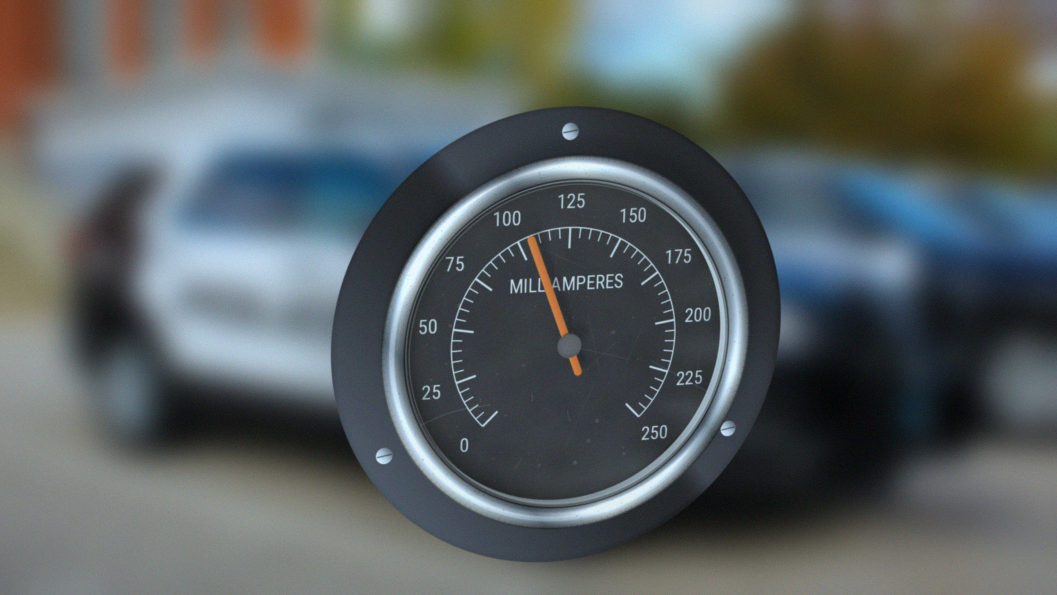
105; mA
